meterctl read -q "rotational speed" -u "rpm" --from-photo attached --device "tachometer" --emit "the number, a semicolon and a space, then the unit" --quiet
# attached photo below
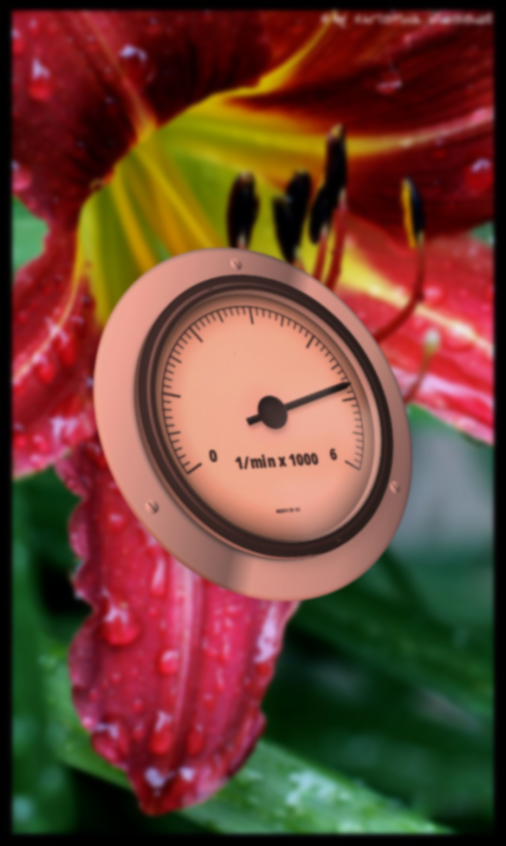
4800; rpm
